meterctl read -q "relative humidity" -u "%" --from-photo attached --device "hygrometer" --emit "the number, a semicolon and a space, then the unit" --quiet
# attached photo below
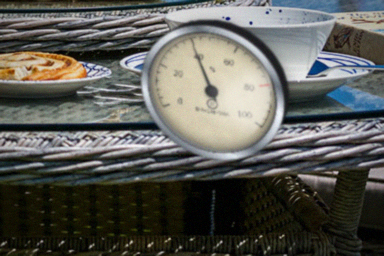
40; %
